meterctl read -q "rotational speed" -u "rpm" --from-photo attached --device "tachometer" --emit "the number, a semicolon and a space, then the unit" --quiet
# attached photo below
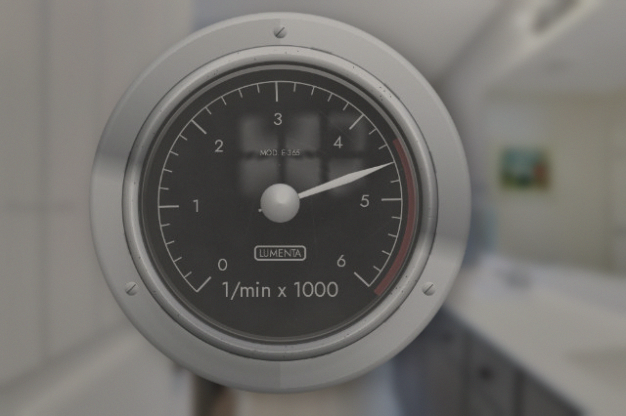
4600; rpm
